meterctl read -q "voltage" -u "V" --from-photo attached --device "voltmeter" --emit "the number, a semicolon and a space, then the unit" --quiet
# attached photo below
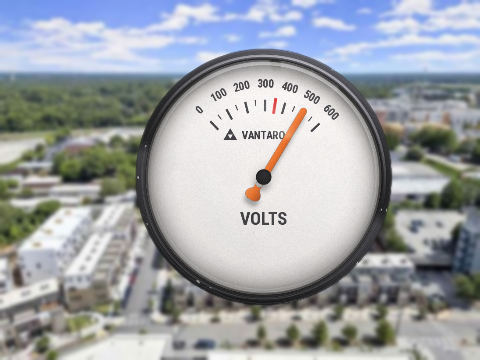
500; V
